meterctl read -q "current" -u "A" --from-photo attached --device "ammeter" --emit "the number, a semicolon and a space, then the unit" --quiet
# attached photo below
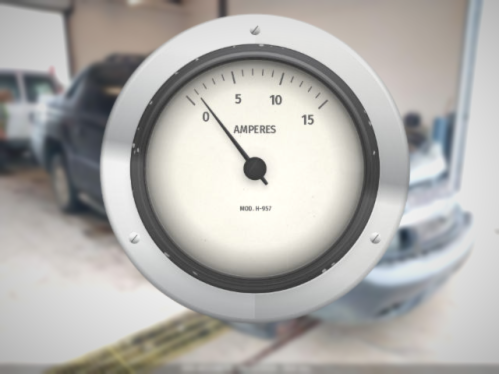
1; A
